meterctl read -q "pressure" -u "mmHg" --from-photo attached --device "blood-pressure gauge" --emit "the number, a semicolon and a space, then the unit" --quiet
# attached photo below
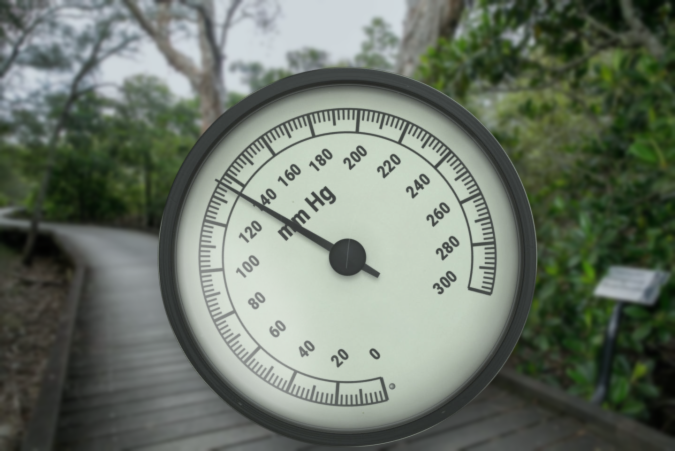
136; mmHg
